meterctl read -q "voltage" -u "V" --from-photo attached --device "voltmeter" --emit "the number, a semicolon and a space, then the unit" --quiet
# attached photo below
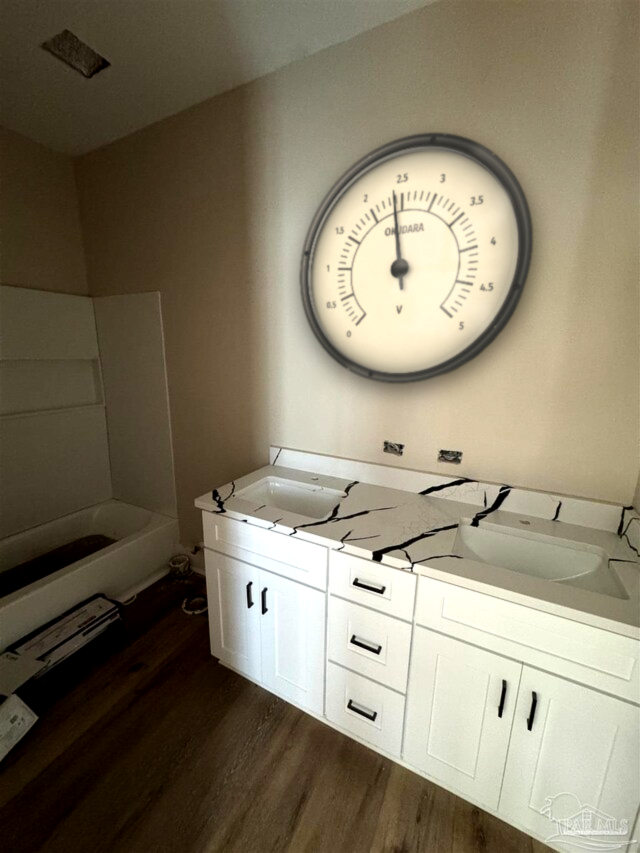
2.4; V
